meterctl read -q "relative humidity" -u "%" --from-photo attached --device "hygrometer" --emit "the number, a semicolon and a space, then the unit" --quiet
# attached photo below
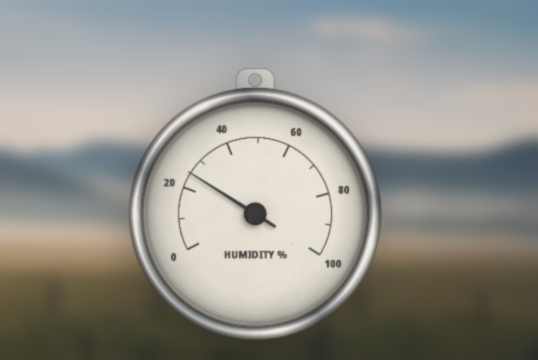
25; %
